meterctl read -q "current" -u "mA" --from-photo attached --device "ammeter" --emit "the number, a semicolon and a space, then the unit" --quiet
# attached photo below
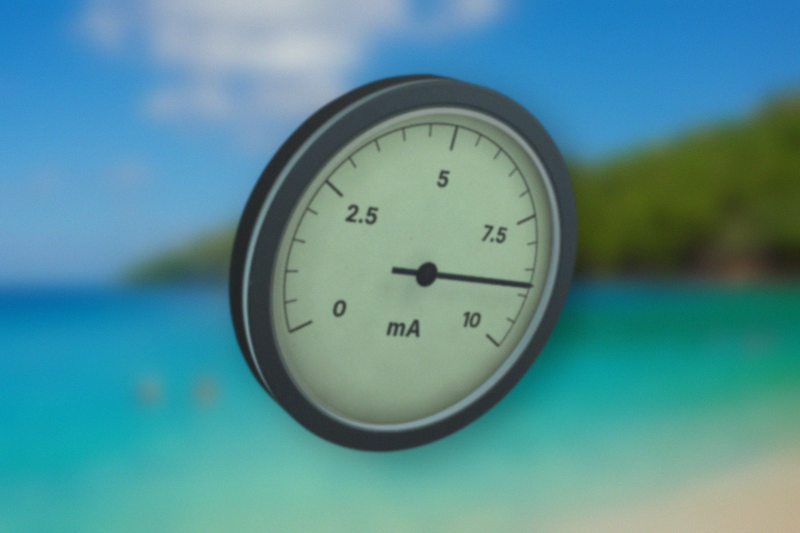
8.75; mA
